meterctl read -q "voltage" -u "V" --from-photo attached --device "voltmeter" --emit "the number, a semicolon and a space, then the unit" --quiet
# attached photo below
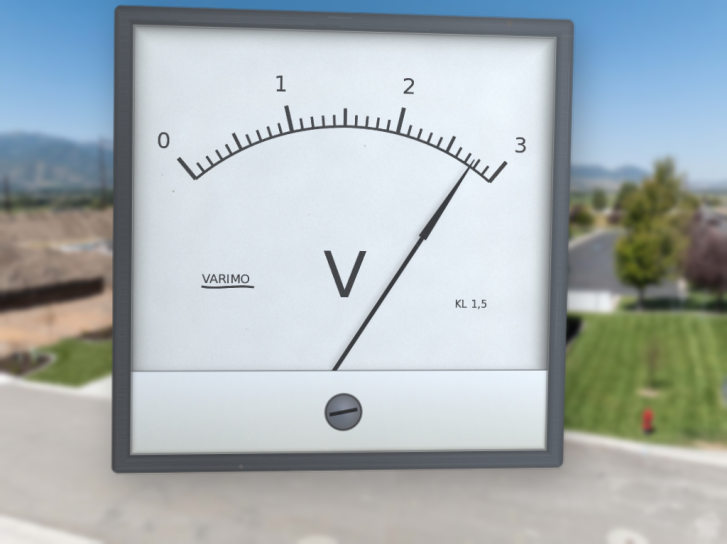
2.75; V
